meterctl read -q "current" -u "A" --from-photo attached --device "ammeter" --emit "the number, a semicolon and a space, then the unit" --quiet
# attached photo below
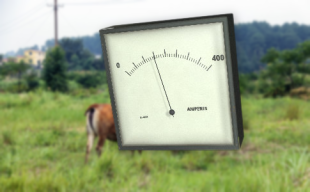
150; A
